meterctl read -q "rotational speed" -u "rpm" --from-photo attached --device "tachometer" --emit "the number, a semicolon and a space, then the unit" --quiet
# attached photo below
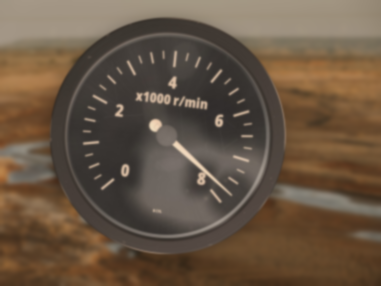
7750; rpm
